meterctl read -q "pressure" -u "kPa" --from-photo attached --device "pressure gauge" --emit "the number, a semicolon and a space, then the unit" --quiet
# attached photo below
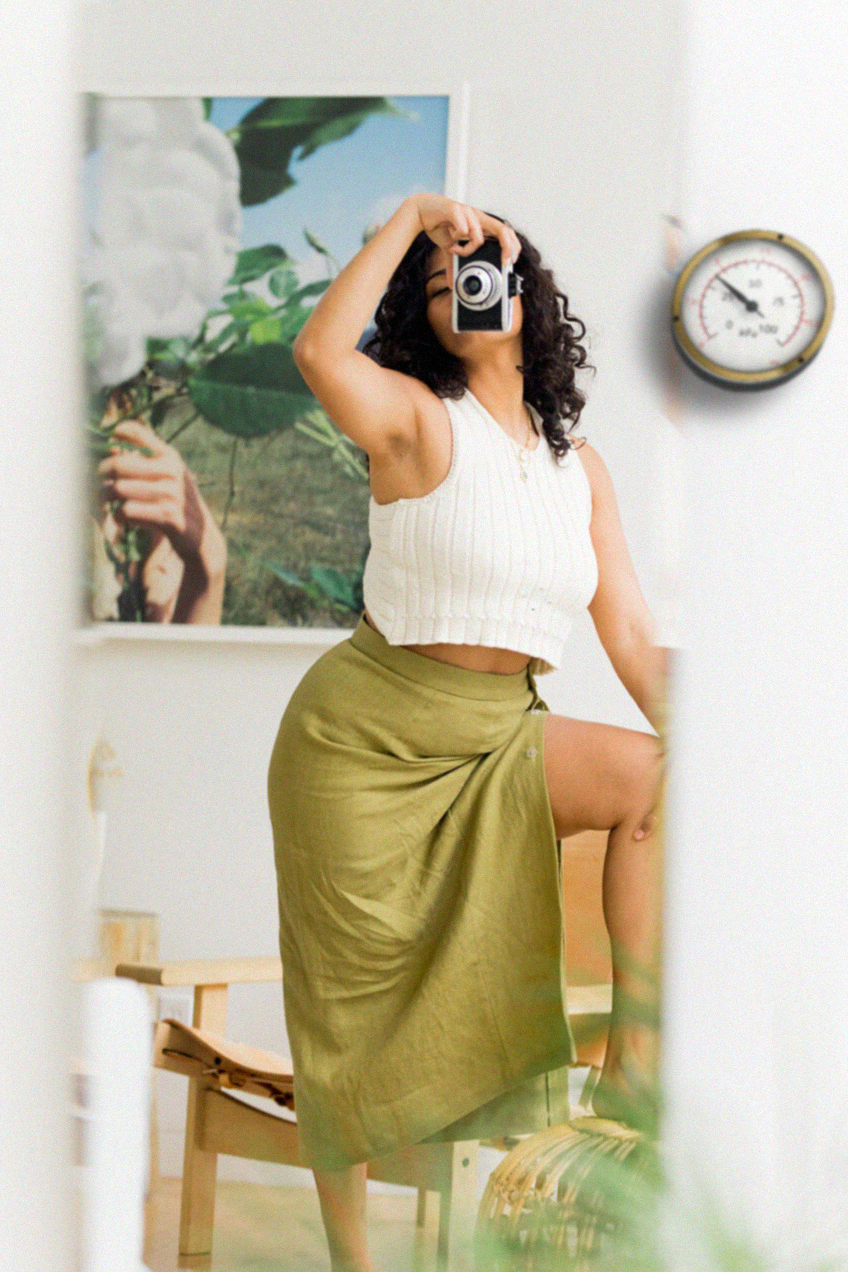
30; kPa
